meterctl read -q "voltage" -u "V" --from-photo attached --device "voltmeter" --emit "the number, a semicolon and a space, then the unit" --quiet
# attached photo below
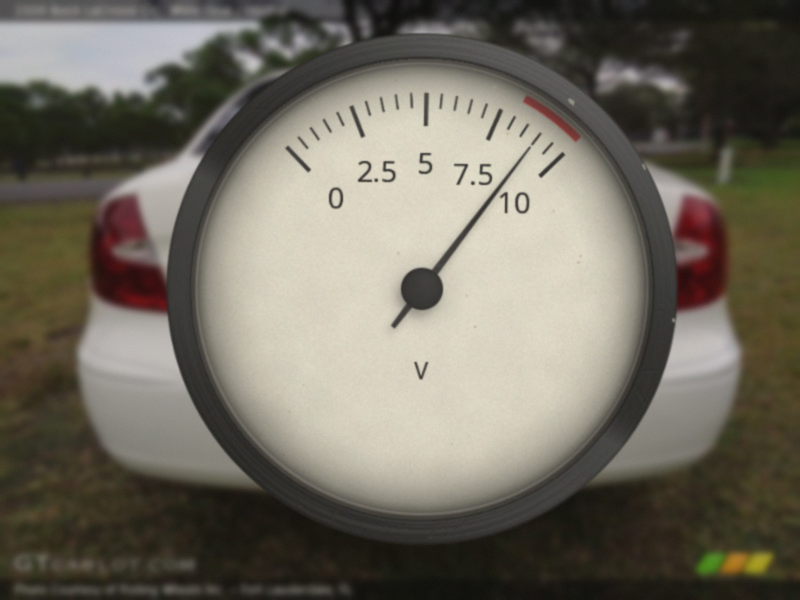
9; V
